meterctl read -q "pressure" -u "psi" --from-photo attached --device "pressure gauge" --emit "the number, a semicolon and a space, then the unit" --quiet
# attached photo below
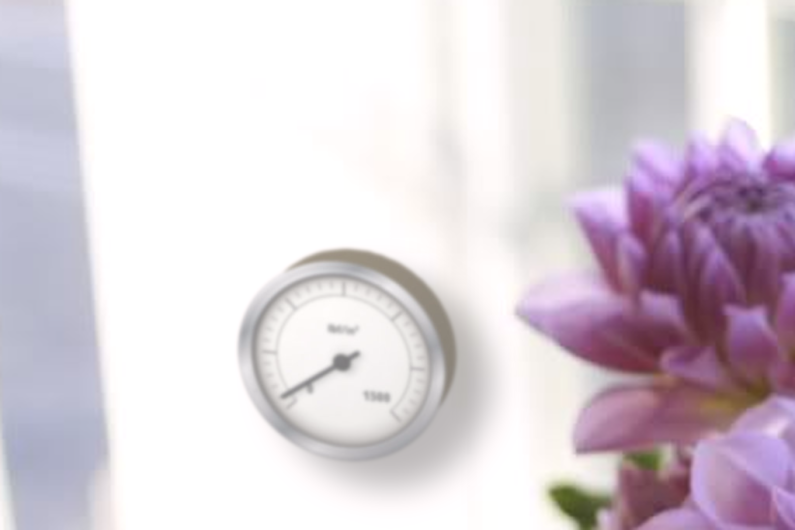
50; psi
